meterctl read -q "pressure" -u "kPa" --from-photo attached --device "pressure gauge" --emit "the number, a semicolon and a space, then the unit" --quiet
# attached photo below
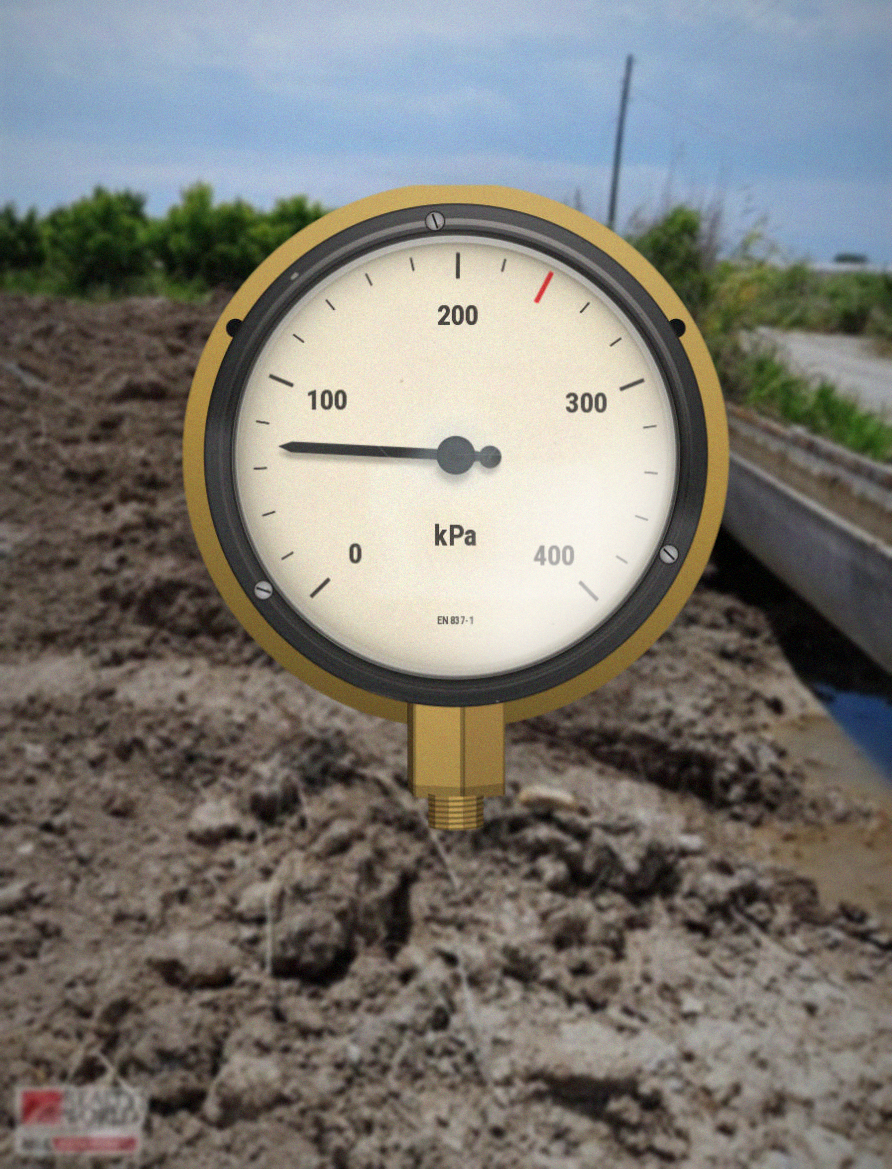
70; kPa
